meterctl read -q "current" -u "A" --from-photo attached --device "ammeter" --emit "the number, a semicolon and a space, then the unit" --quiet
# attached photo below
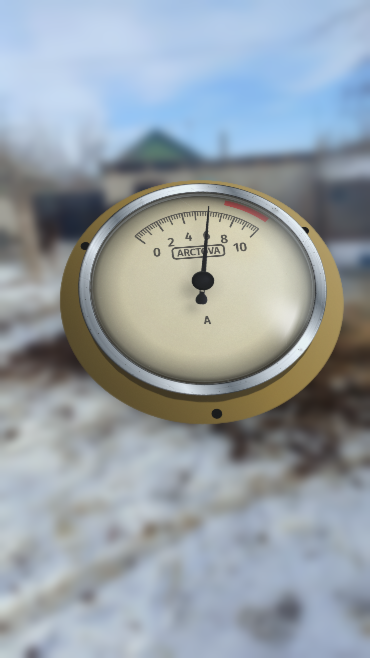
6; A
